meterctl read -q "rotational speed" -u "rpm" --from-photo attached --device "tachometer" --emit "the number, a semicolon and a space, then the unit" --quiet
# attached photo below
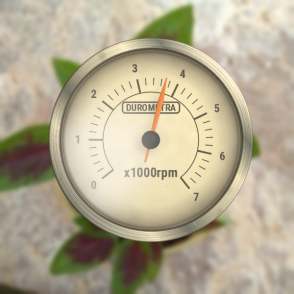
3700; rpm
